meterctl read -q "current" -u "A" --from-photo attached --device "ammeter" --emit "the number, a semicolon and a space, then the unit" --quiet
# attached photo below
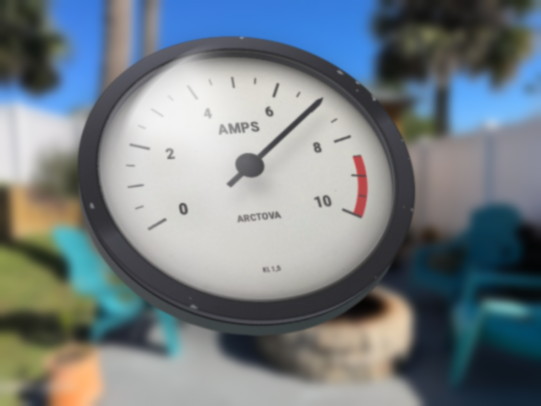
7; A
